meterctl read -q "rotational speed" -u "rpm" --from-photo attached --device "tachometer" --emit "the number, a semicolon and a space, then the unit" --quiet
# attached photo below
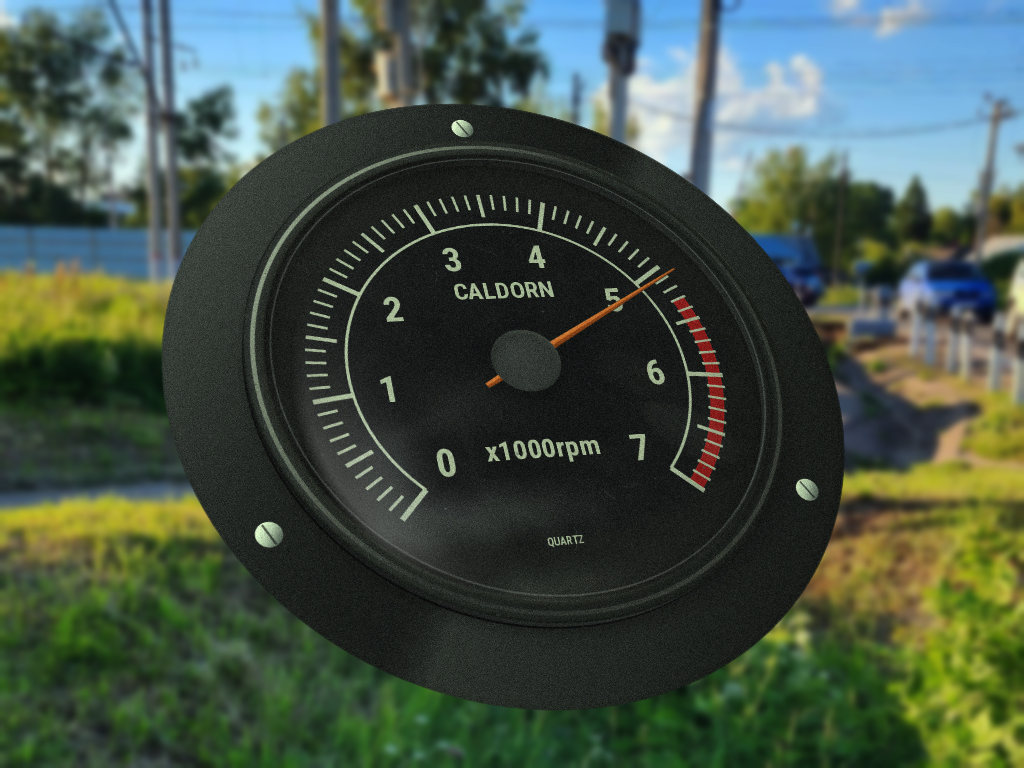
5100; rpm
